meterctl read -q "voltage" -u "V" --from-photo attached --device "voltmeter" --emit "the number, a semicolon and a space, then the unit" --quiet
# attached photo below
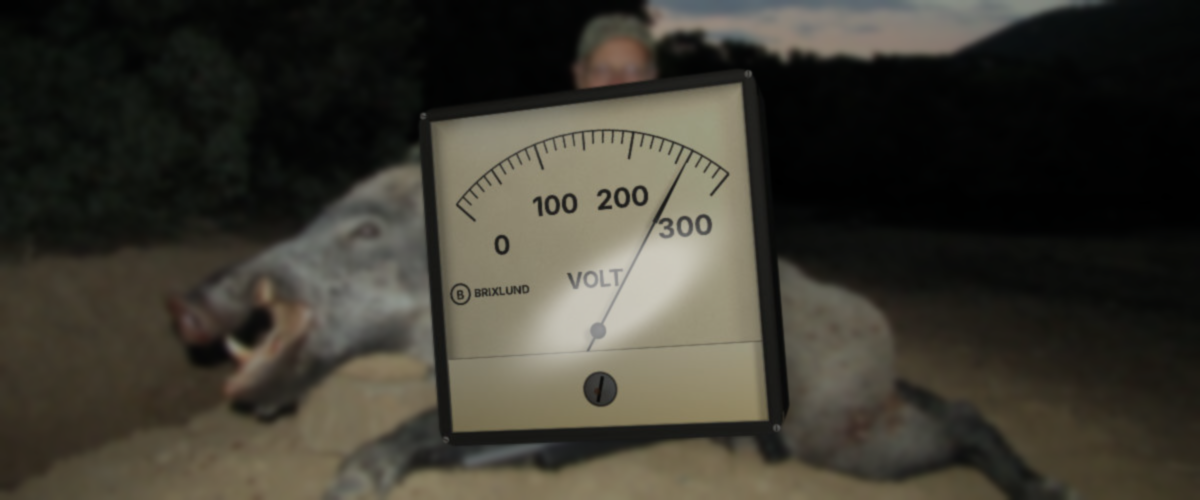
260; V
